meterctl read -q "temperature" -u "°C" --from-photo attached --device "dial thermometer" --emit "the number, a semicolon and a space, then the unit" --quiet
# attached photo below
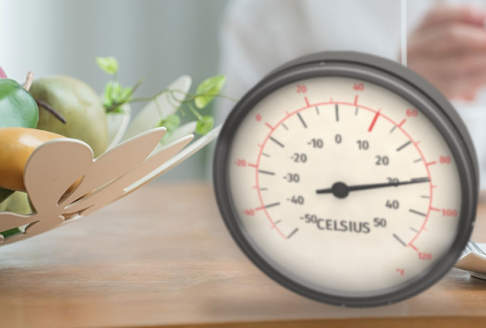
30; °C
